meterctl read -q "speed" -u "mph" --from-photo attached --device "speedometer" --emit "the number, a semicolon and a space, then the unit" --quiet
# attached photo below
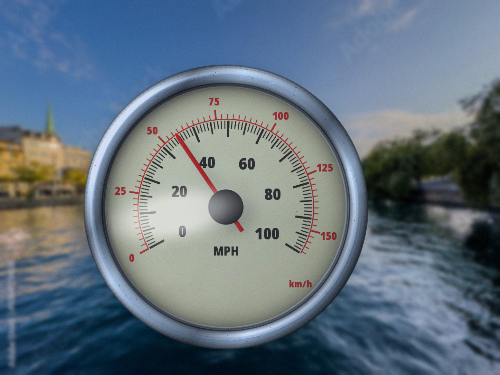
35; mph
